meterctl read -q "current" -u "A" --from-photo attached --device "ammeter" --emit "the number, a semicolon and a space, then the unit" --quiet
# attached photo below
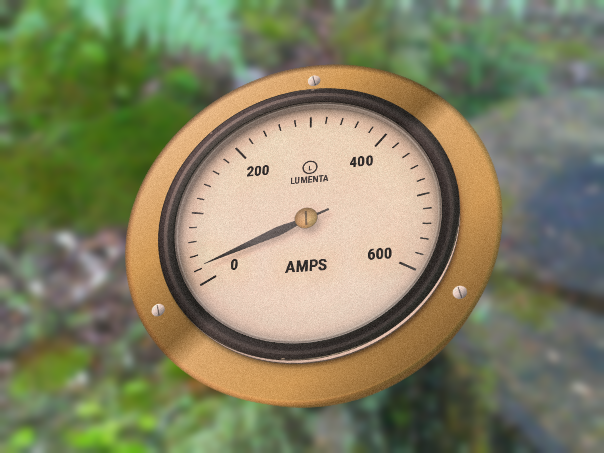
20; A
